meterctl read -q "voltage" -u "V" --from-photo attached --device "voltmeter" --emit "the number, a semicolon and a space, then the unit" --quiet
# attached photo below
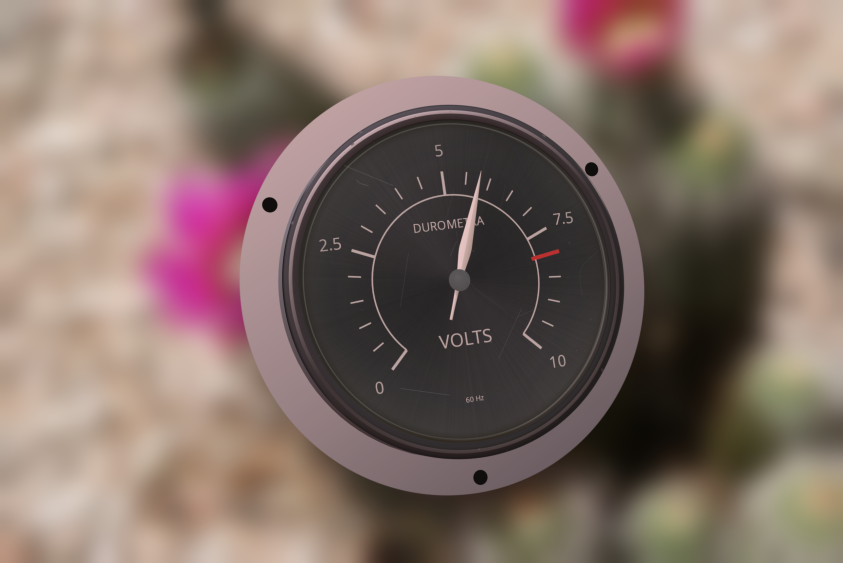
5.75; V
